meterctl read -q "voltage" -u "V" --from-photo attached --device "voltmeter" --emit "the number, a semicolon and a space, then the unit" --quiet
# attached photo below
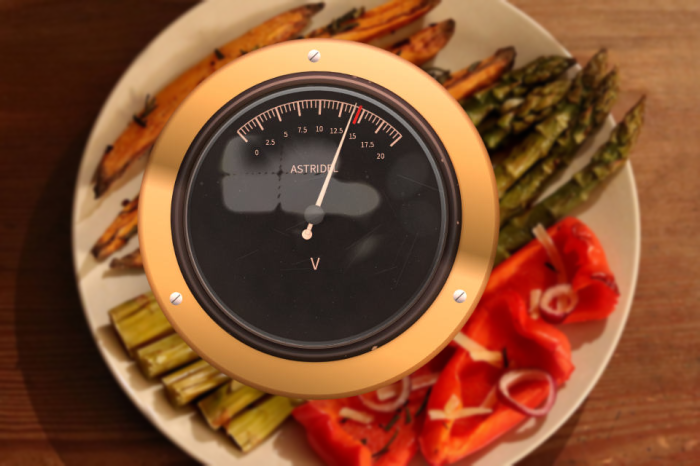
14; V
